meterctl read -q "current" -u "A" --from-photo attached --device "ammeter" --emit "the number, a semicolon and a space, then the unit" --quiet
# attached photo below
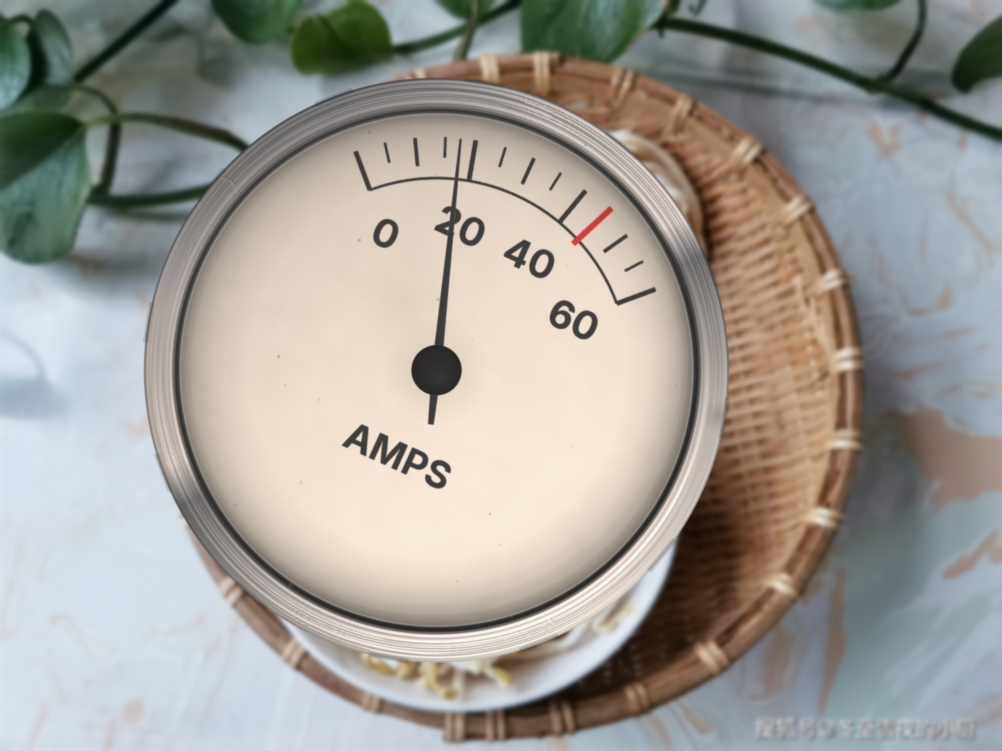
17.5; A
